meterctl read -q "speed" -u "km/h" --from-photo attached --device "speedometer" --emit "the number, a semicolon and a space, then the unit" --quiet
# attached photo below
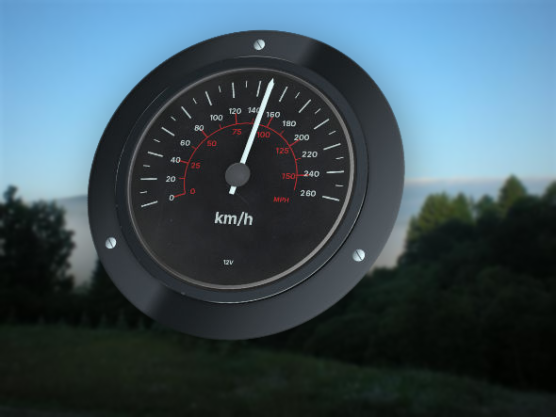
150; km/h
